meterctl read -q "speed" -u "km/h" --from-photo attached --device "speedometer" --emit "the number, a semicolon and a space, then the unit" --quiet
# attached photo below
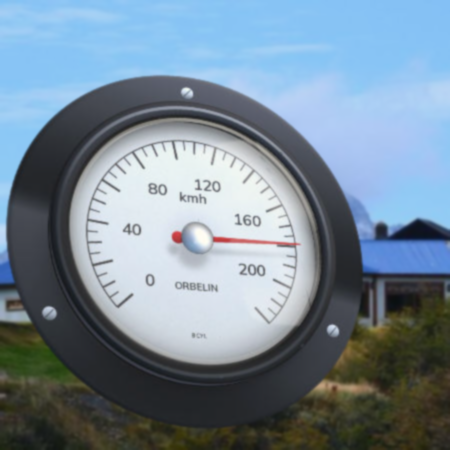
180; km/h
